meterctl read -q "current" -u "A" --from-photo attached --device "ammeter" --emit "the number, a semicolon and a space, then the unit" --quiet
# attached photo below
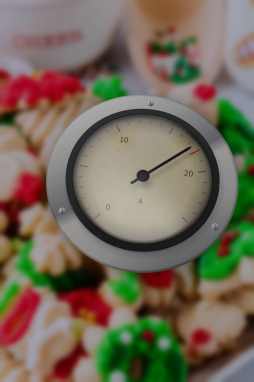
17.5; A
